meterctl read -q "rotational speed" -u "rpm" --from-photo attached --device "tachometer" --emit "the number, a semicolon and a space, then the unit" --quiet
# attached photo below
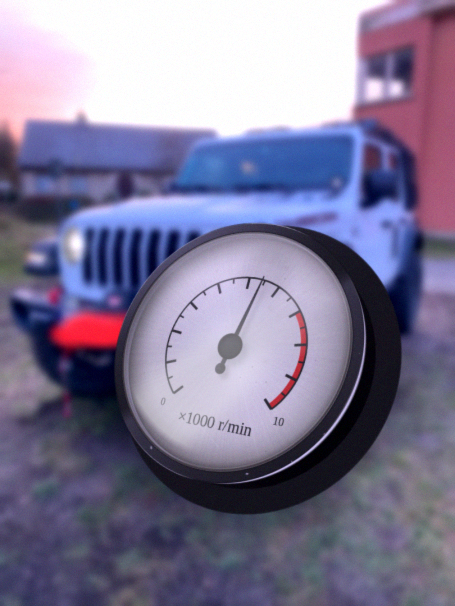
5500; rpm
